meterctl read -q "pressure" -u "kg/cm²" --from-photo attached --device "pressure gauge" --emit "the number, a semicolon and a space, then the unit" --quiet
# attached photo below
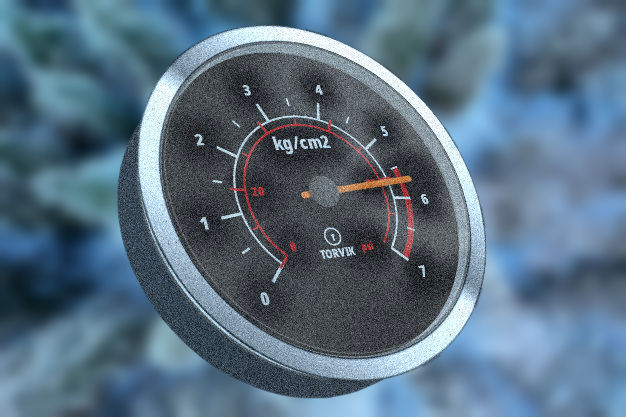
5.75; kg/cm²
